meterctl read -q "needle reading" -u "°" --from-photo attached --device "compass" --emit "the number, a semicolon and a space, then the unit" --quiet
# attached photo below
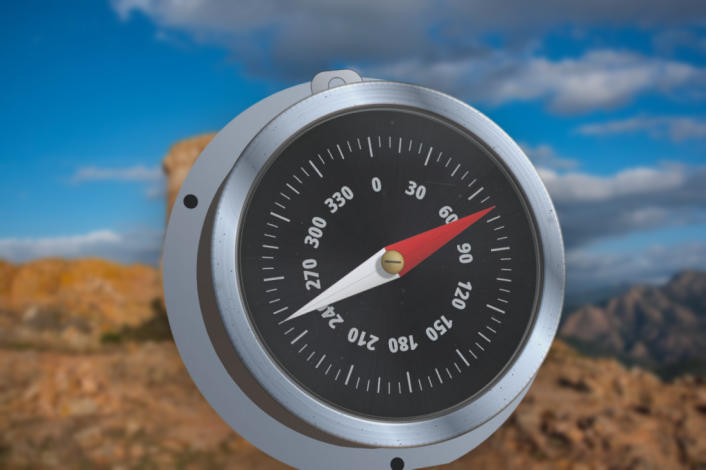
70; °
